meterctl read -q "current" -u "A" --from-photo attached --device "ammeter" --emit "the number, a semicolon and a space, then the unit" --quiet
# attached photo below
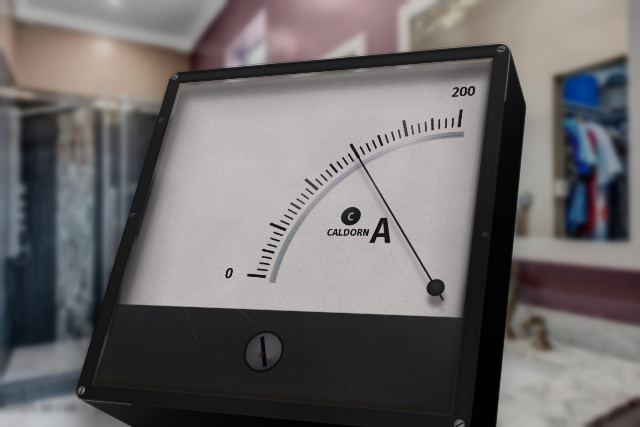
120; A
